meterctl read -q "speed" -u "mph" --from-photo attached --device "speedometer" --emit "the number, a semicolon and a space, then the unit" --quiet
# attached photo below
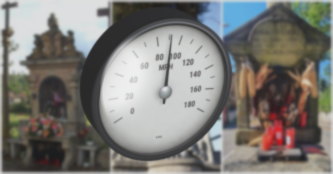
90; mph
